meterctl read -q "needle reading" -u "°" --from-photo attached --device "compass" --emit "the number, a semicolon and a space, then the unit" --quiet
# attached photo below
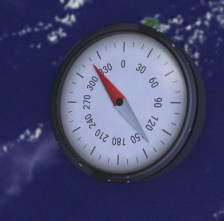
320; °
